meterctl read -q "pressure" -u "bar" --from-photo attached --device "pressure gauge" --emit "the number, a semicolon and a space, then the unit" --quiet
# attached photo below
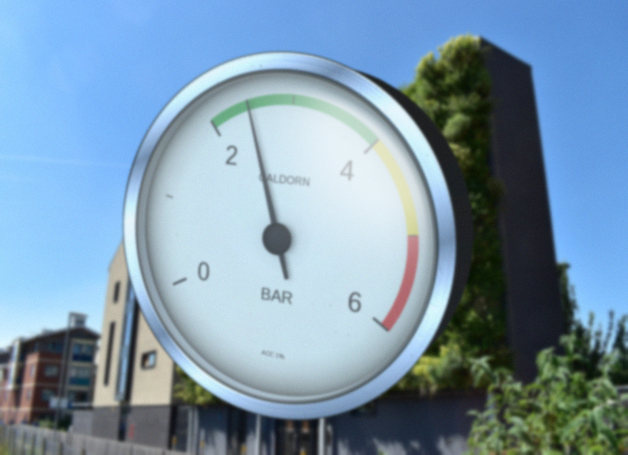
2.5; bar
